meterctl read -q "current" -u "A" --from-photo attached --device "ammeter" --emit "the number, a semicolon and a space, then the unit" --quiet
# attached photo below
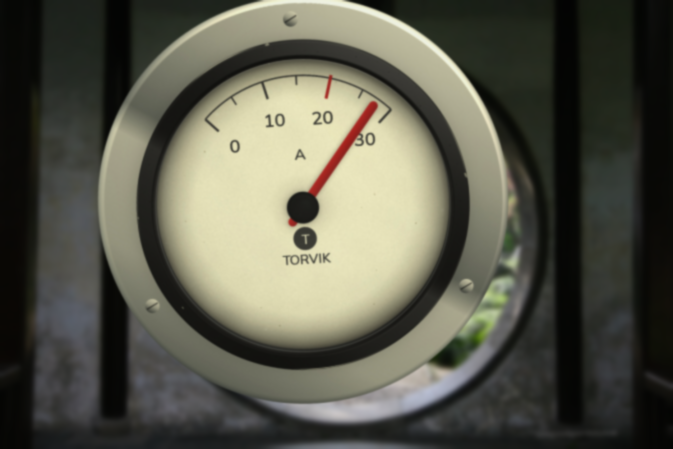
27.5; A
